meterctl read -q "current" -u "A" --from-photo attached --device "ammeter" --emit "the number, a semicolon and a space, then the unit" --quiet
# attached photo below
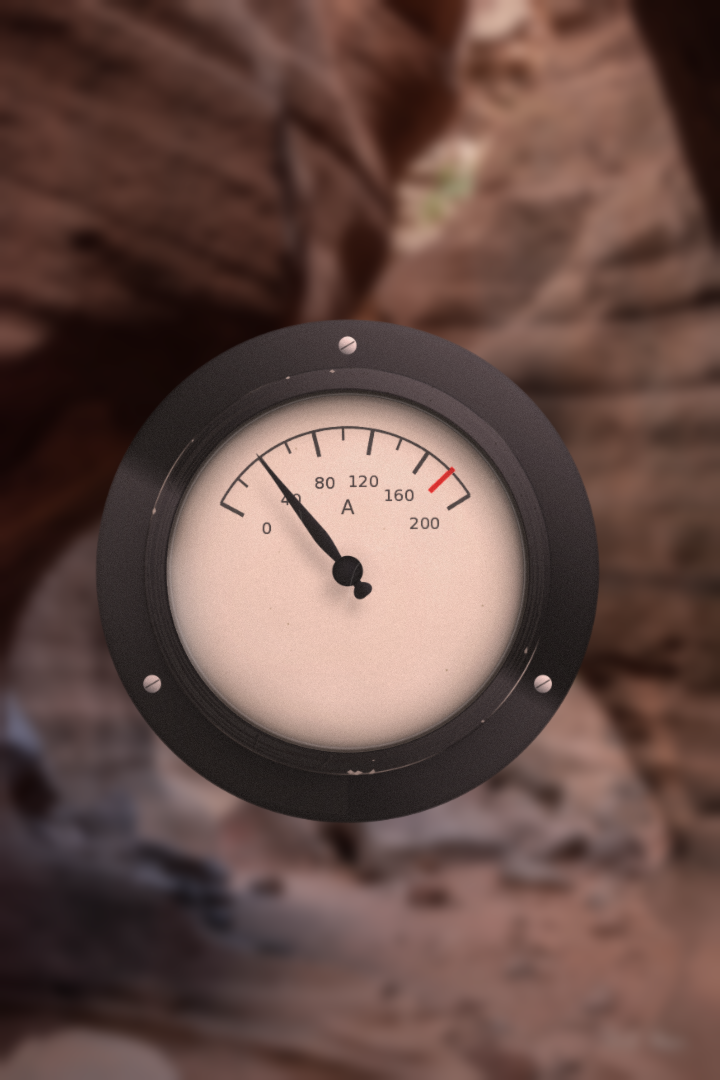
40; A
